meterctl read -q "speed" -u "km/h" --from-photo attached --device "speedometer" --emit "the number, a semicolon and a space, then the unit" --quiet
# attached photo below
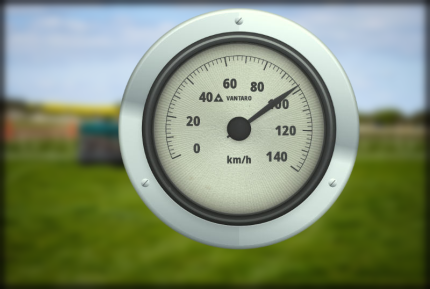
98; km/h
